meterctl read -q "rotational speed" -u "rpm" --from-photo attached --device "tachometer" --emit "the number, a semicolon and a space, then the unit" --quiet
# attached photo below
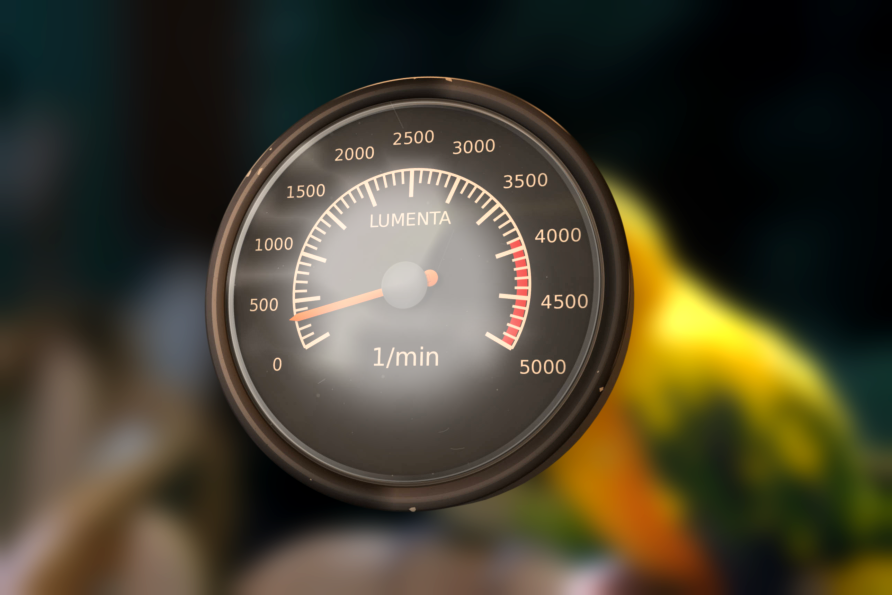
300; rpm
